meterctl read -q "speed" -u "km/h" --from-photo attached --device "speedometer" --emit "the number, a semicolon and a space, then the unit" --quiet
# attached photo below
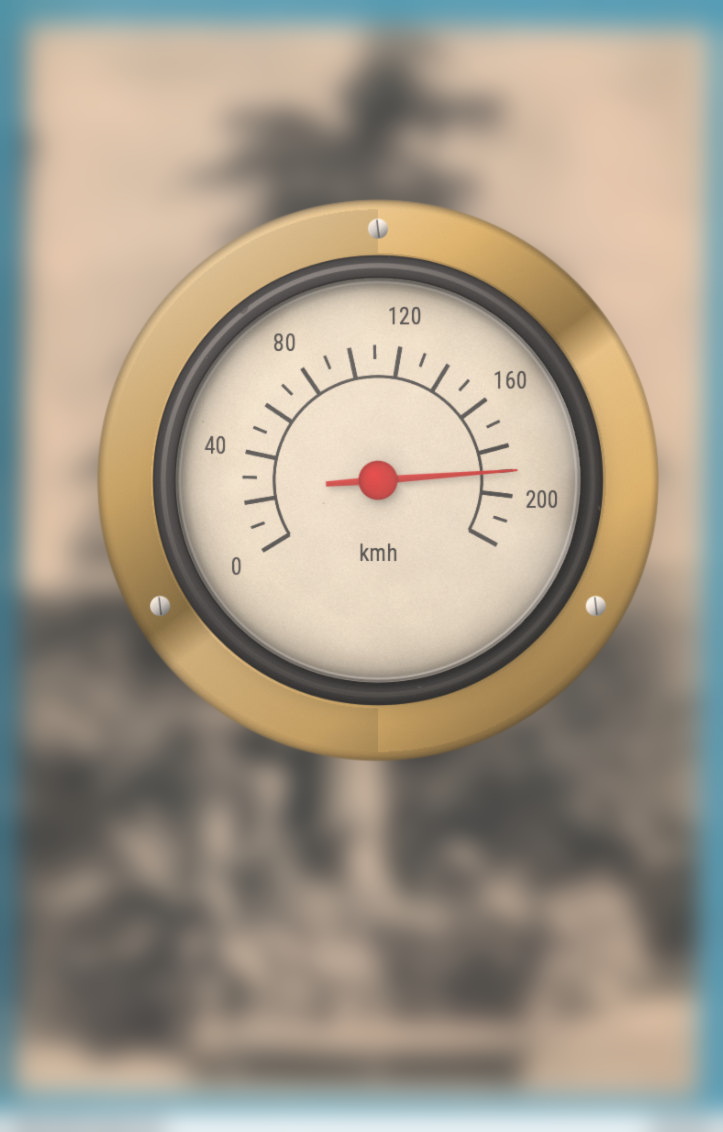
190; km/h
